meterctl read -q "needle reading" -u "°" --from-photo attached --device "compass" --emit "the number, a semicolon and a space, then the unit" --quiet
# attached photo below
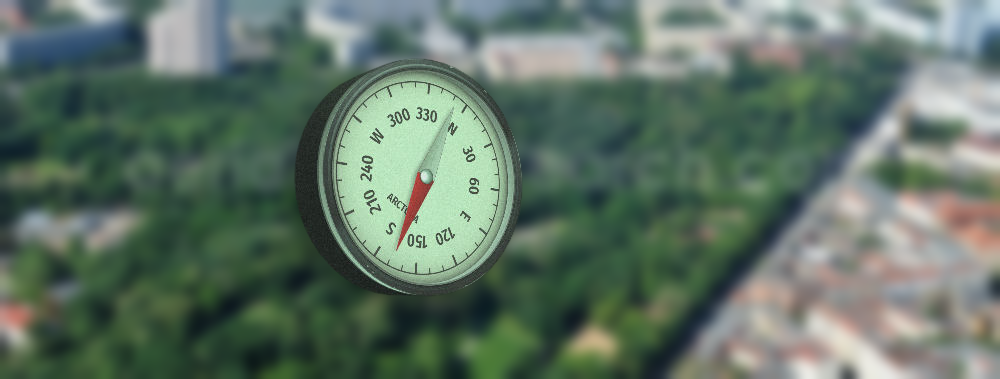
170; °
